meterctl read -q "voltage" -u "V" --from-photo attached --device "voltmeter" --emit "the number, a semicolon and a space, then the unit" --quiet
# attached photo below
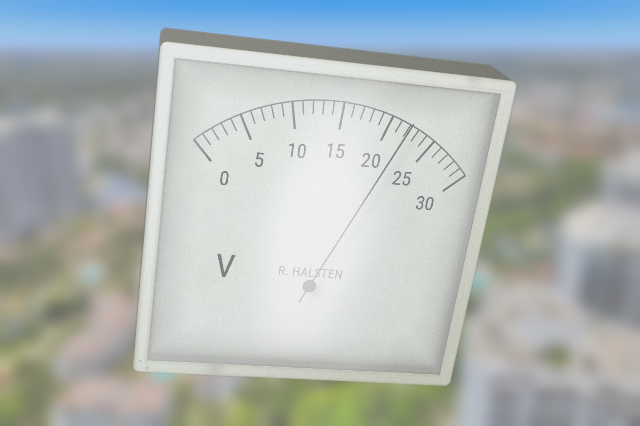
22; V
